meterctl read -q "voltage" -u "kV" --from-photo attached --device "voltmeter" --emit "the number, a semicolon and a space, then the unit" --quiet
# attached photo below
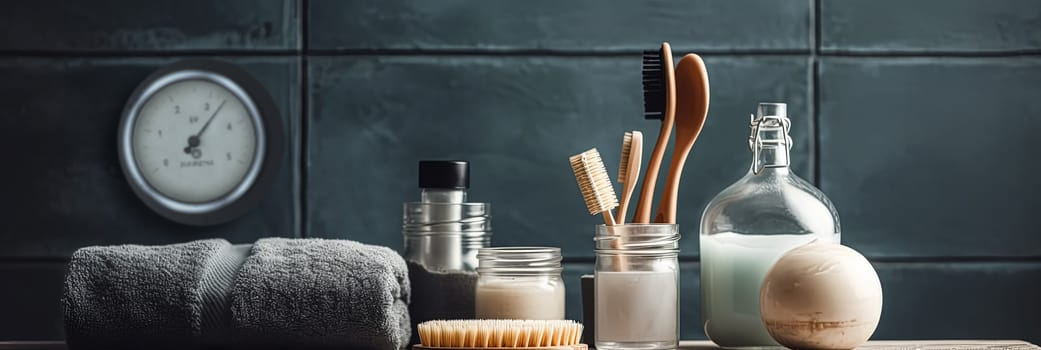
3.4; kV
